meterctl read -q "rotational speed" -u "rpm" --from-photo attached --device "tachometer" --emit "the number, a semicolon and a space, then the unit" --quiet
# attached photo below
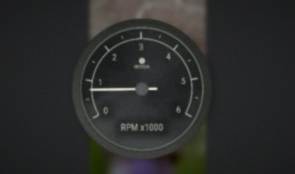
750; rpm
